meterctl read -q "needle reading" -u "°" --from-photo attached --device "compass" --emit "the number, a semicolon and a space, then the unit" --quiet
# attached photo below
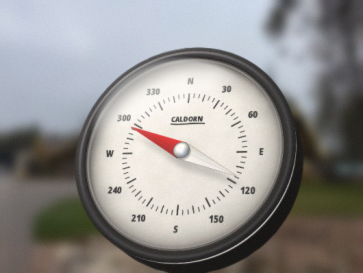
295; °
